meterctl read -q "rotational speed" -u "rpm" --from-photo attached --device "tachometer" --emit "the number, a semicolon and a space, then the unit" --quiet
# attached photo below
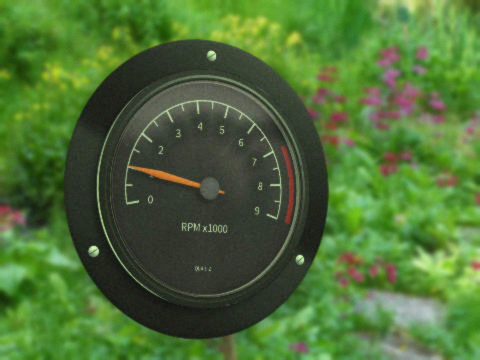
1000; rpm
